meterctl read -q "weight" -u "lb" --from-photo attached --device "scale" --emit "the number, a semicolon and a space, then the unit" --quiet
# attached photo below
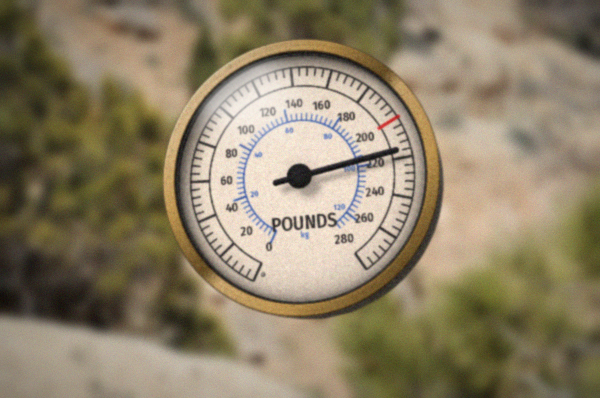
216; lb
